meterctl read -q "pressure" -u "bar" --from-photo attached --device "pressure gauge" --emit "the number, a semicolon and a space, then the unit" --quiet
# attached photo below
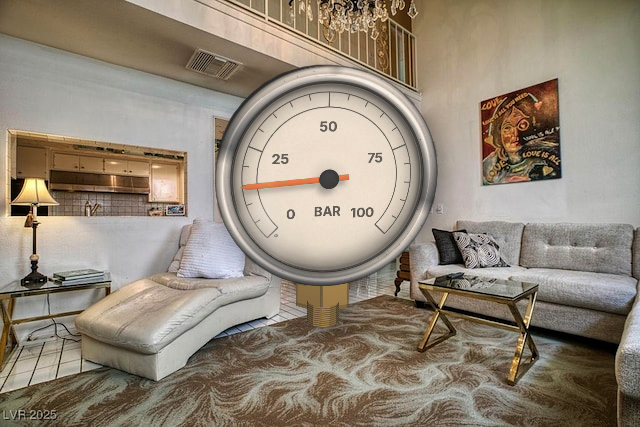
15; bar
